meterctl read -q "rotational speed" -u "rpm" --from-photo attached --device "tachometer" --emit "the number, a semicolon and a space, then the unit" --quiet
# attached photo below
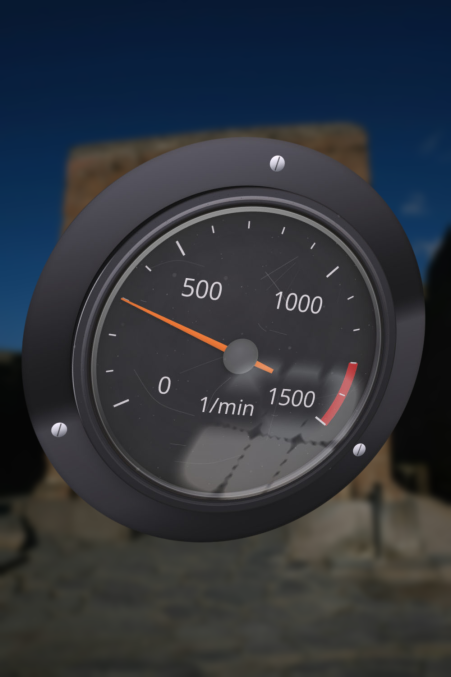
300; rpm
